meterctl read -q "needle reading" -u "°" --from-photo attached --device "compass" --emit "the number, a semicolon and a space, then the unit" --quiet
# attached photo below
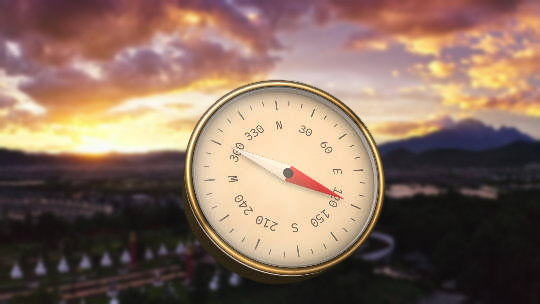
120; °
